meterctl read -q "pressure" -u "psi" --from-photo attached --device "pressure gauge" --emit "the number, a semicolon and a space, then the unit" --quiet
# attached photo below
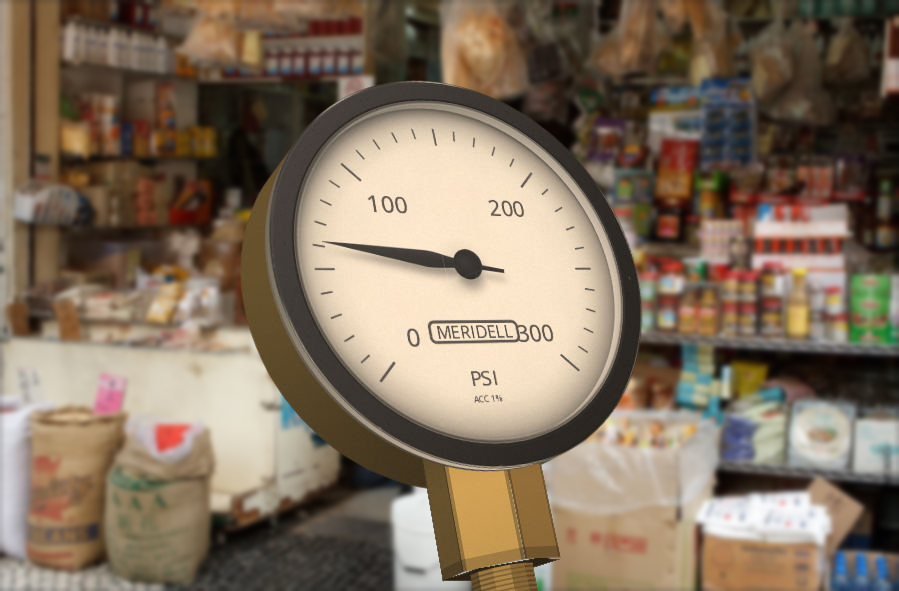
60; psi
